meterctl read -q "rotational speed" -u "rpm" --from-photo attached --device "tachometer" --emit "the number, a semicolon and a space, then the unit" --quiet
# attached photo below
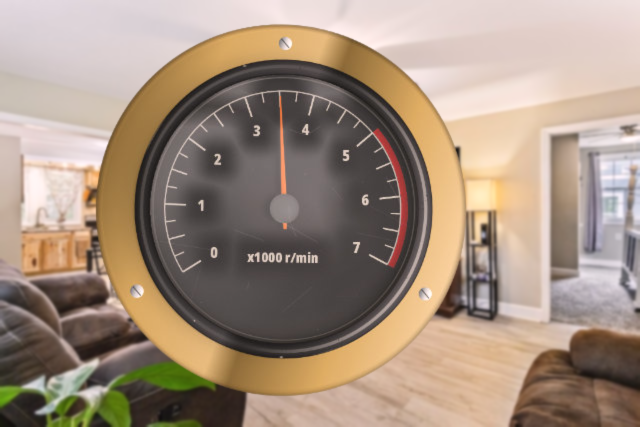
3500; rpm
